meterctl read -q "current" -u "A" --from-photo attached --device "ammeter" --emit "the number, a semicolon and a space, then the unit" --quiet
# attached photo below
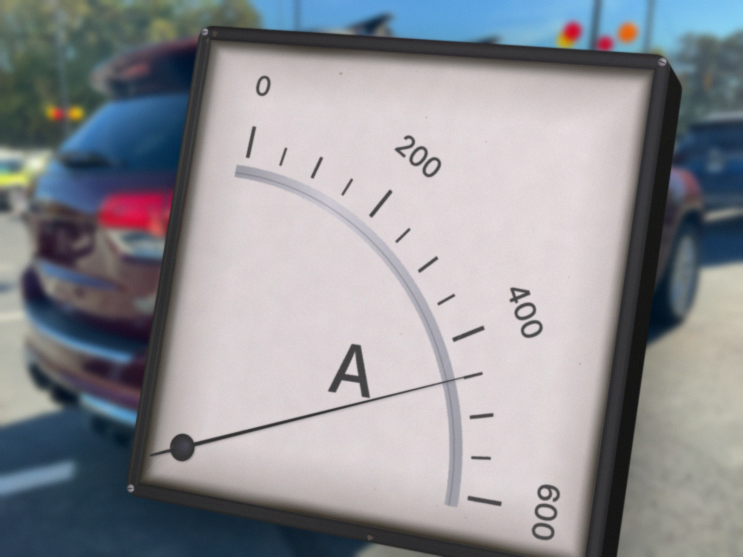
450; A
